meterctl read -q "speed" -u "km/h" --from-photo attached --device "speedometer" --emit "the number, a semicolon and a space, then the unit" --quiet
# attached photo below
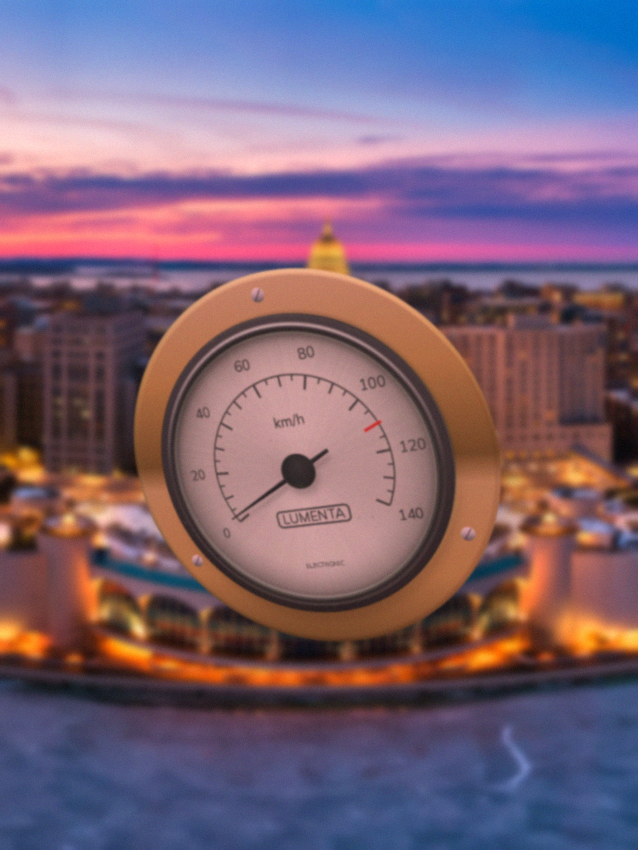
2.5; km/h
